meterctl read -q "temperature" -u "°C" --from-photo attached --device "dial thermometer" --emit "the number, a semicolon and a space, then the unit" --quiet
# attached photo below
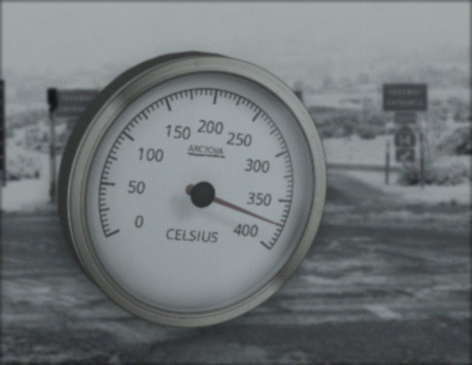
375; °C
